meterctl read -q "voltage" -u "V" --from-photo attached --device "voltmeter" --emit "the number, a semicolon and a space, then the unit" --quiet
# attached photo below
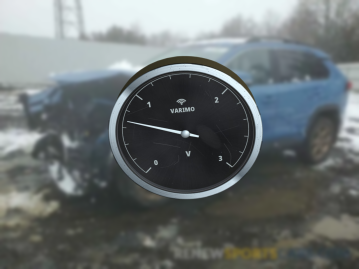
0.7; V
